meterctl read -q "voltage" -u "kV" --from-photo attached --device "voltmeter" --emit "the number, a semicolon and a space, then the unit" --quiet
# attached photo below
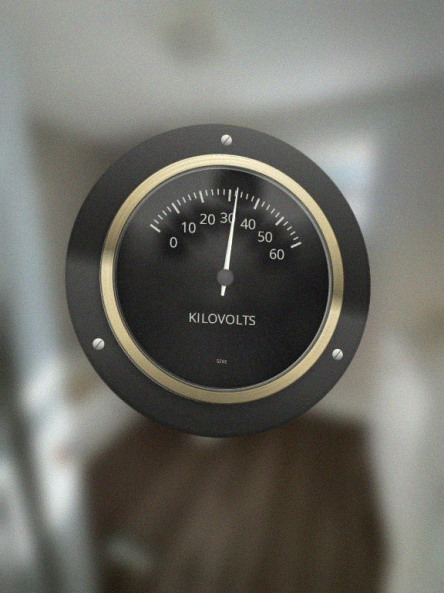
32; kV
